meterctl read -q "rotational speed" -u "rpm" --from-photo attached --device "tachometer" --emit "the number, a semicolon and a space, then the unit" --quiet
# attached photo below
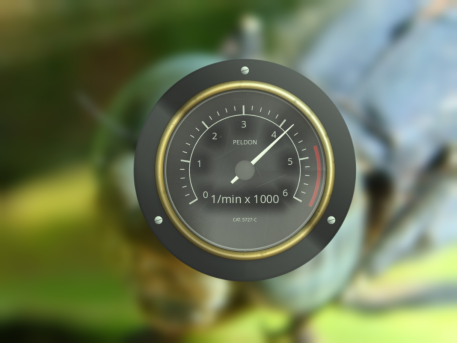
4200; rpm
